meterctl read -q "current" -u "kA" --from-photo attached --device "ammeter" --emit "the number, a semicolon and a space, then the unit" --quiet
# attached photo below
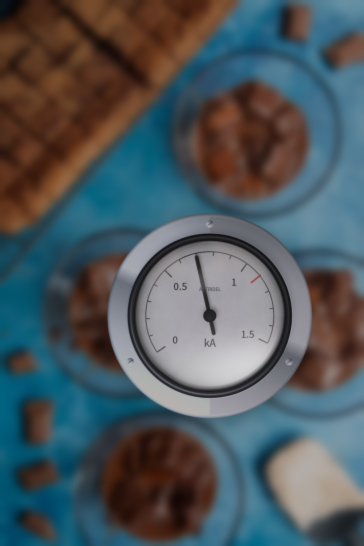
0.7; kA
